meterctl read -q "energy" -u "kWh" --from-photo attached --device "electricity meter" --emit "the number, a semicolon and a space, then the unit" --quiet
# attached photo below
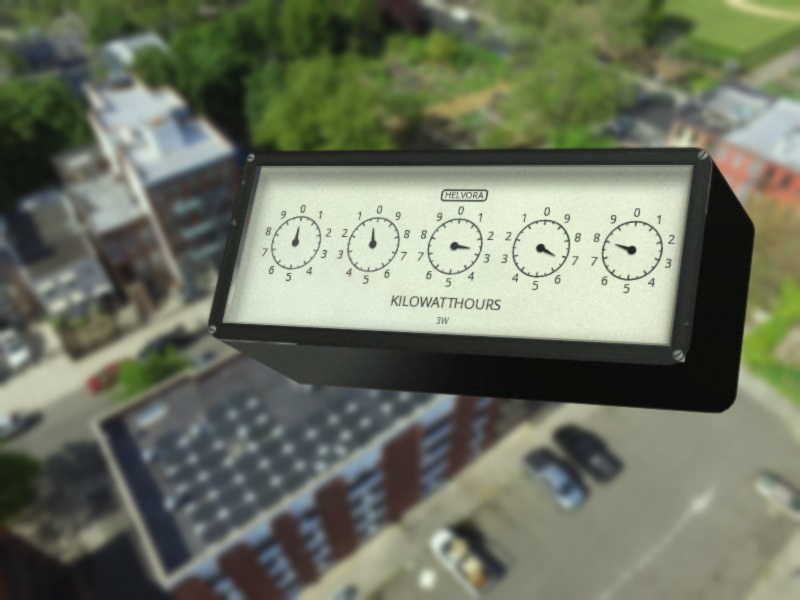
268; kWh
